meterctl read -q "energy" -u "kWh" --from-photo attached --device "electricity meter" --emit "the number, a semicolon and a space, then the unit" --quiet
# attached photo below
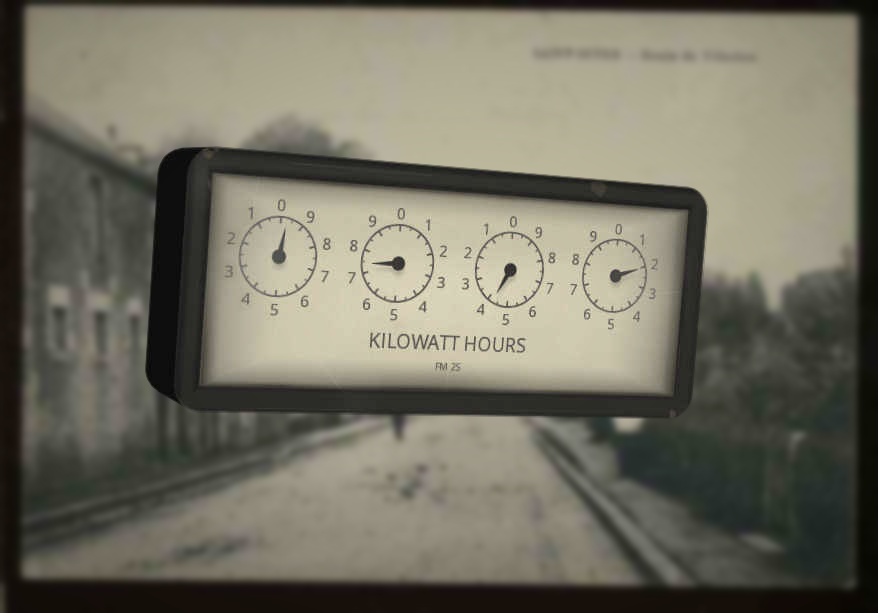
9742; kWh
